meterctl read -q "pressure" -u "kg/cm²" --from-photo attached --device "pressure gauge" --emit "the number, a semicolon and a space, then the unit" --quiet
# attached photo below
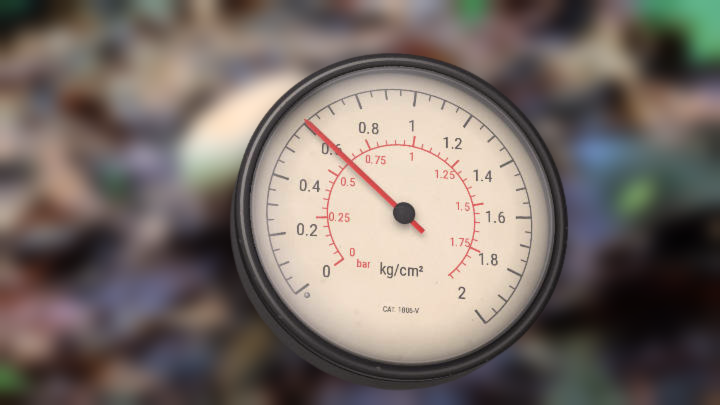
0.6; kg/cm²
